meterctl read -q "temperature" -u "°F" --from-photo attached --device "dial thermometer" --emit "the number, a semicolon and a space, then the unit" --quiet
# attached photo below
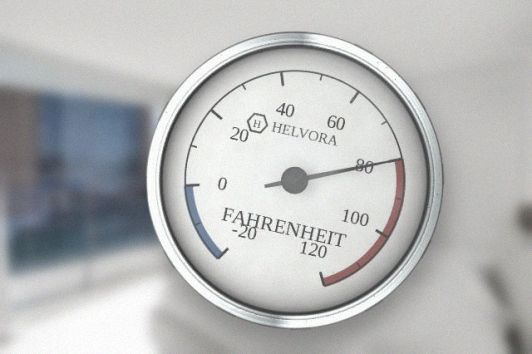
80; °F
